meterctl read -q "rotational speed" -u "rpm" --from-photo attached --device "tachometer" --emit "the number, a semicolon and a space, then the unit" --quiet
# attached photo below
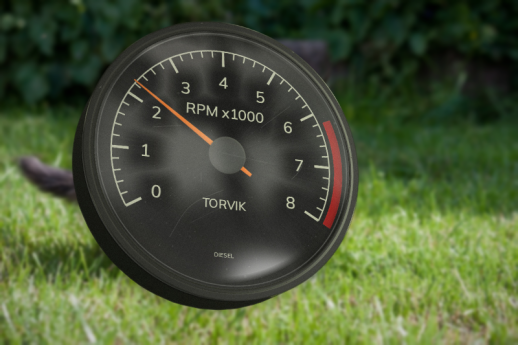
2200; rpm
